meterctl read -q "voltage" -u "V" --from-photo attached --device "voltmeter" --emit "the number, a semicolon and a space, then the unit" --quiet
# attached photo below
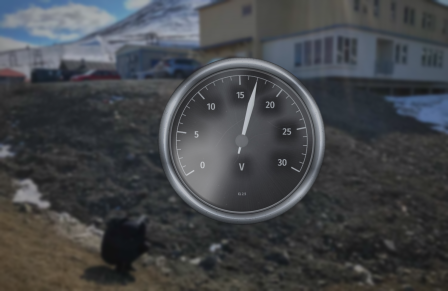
17; V
